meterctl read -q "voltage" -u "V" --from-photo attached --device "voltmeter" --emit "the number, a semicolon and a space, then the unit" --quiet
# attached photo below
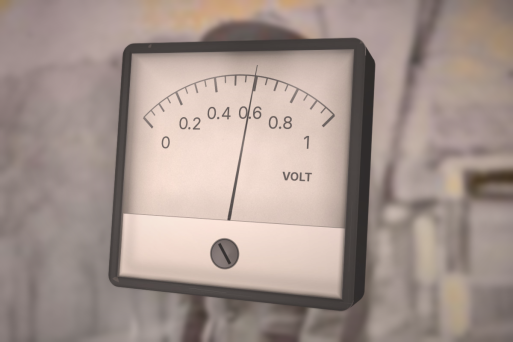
0.6; V
